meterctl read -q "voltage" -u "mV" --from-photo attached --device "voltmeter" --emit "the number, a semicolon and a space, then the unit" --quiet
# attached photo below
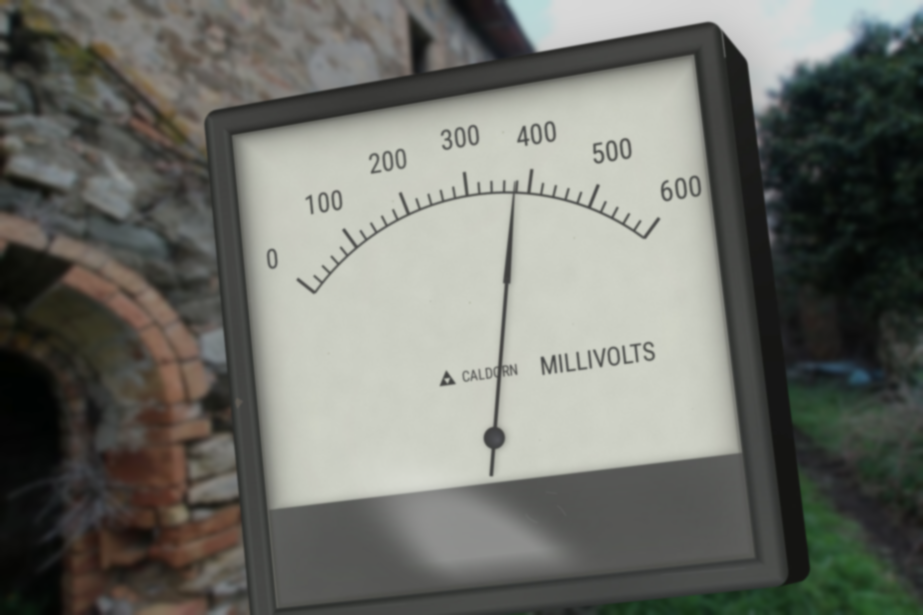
380; mV
